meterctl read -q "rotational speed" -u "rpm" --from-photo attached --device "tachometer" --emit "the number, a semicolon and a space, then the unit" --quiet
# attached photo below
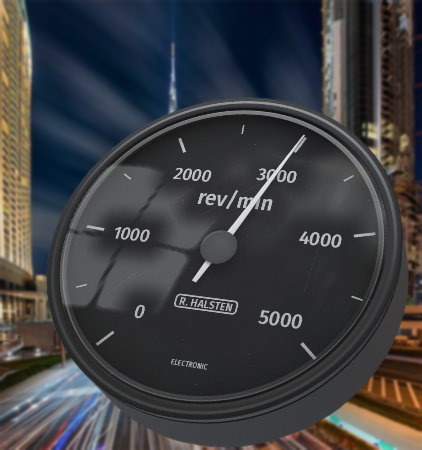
3000; rpm
